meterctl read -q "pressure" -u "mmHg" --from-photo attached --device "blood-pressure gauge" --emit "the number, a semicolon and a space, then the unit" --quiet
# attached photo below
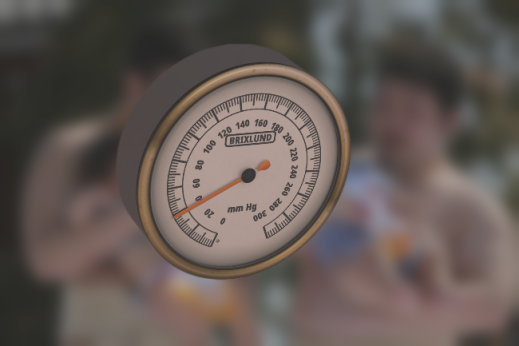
40; mmHg
